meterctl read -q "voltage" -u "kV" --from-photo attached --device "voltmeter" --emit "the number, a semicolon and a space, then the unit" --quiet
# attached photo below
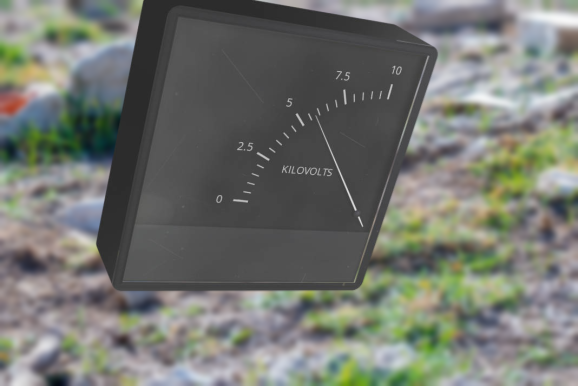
5.75; kV
